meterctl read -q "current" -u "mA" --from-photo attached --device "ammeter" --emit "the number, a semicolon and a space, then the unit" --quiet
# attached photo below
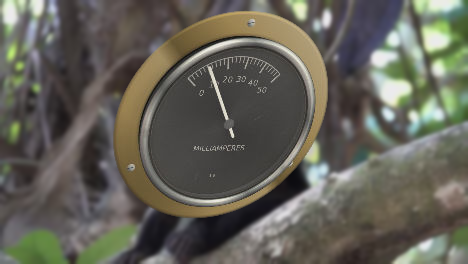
10; mA
